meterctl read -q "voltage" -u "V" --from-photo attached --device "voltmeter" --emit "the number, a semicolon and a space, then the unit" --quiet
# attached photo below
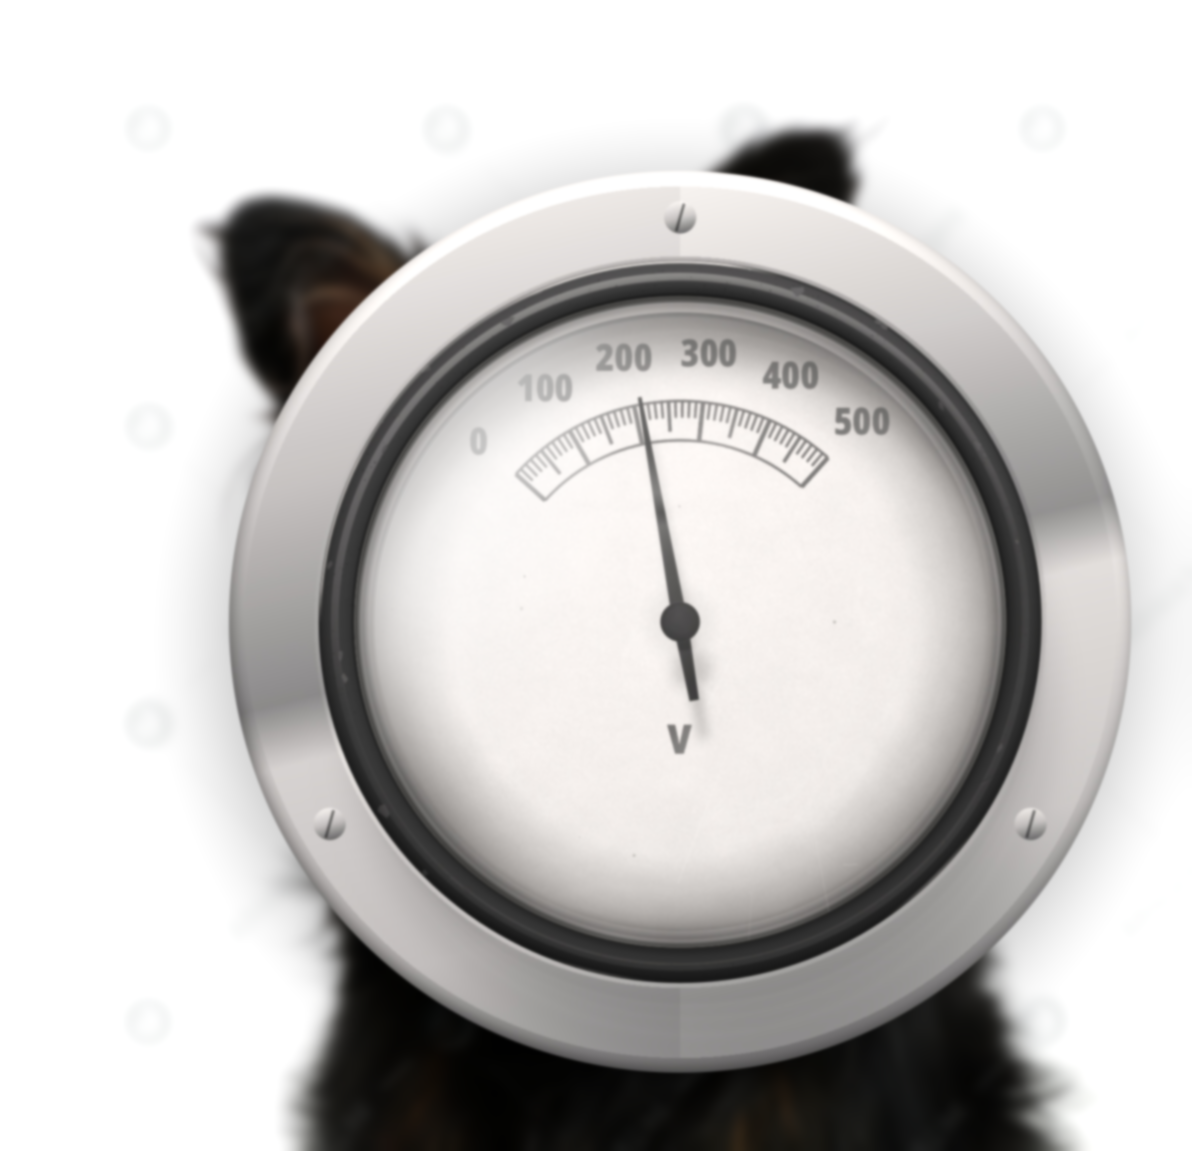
210; V
